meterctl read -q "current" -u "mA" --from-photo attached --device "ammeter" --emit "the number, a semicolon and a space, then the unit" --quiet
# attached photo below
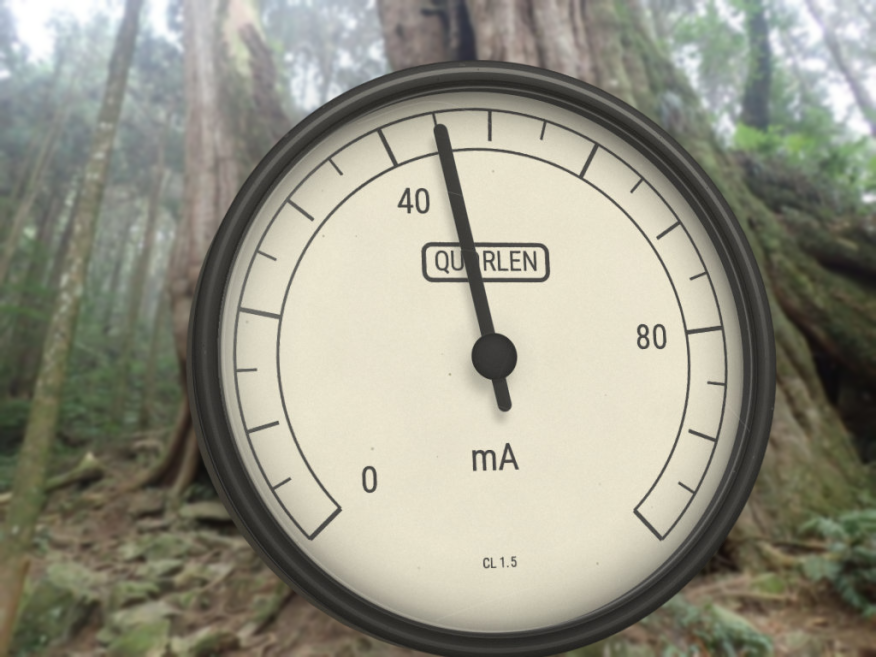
45; mA
